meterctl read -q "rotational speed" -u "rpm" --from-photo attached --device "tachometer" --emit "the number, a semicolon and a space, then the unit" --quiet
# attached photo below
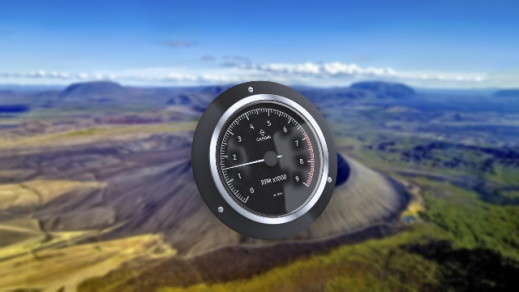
1500; rpm
